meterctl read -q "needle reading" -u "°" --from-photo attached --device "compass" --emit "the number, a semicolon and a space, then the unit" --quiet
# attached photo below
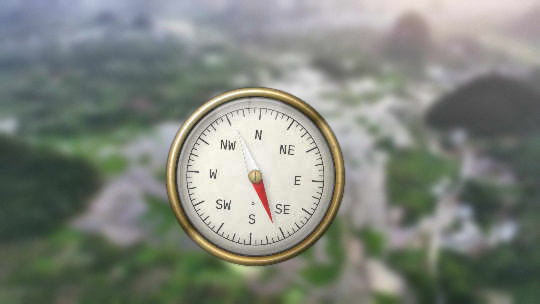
155; °
